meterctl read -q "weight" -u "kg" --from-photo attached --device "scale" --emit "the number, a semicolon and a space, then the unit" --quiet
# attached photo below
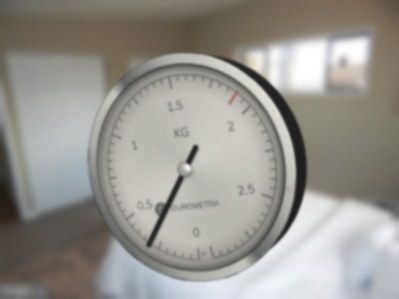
0.3; kg
